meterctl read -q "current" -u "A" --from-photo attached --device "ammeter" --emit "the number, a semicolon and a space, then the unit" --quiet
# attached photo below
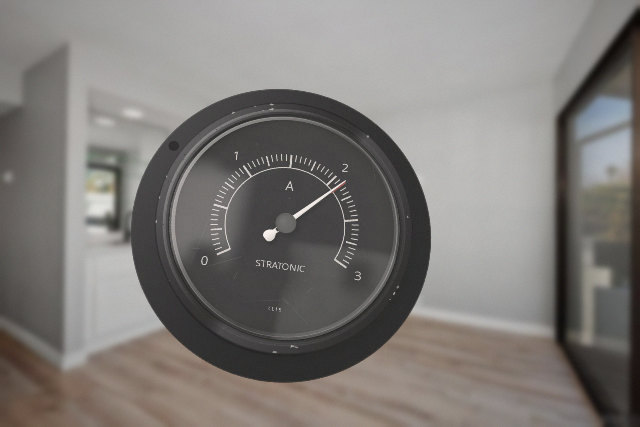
2.1; A
